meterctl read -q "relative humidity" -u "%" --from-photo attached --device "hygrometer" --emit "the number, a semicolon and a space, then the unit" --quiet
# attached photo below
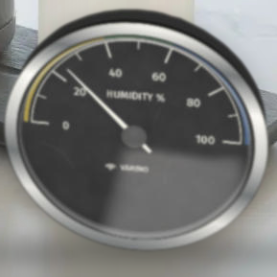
25; %
